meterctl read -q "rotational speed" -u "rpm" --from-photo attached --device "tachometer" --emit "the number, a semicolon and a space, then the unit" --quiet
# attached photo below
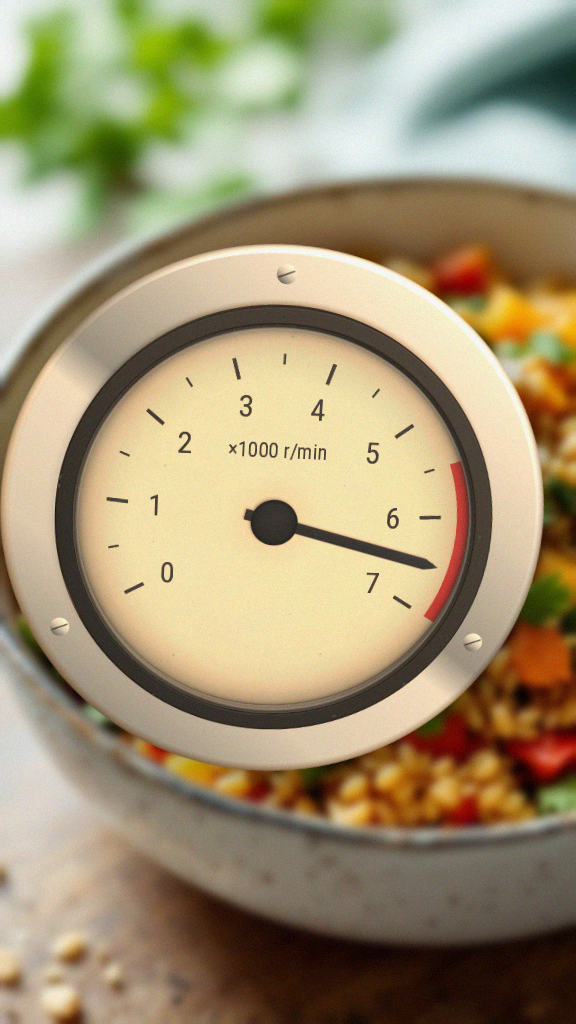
6500; rpm
